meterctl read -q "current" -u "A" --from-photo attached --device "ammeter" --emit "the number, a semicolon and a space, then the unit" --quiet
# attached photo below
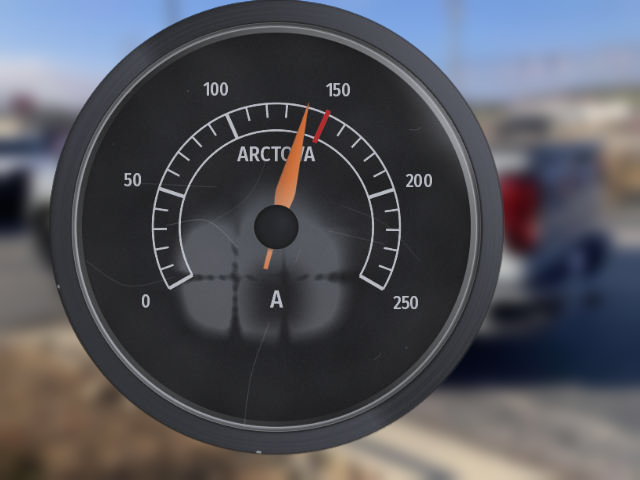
140; A
